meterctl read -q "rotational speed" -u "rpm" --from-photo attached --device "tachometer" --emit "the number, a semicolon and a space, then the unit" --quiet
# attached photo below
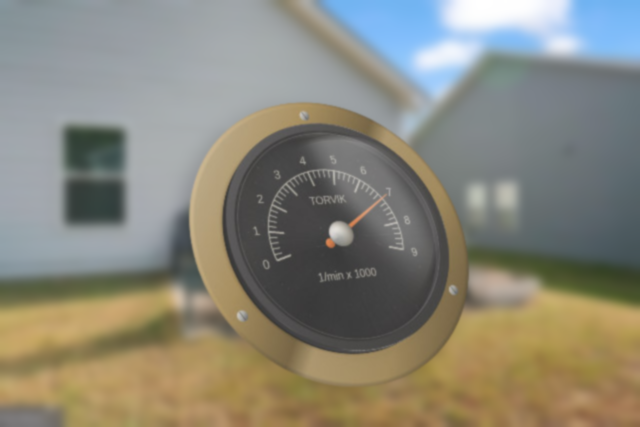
7000; rpm
